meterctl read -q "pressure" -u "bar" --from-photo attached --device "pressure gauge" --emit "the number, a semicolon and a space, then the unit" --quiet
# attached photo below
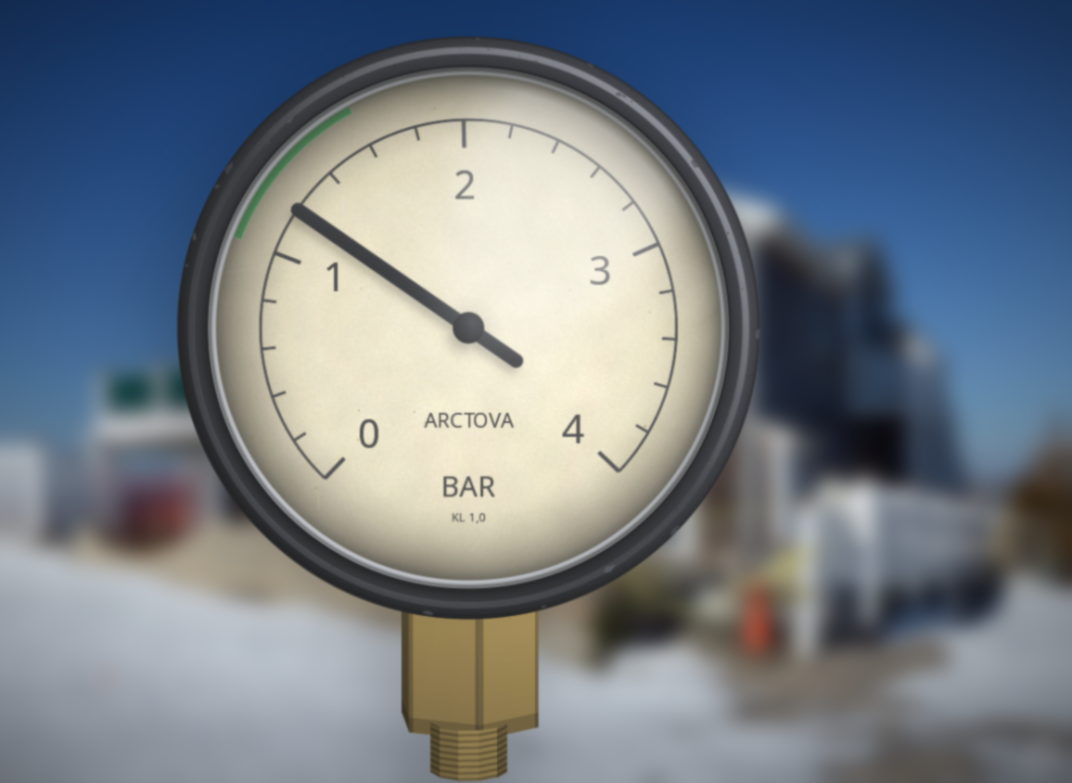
1.2; bar
